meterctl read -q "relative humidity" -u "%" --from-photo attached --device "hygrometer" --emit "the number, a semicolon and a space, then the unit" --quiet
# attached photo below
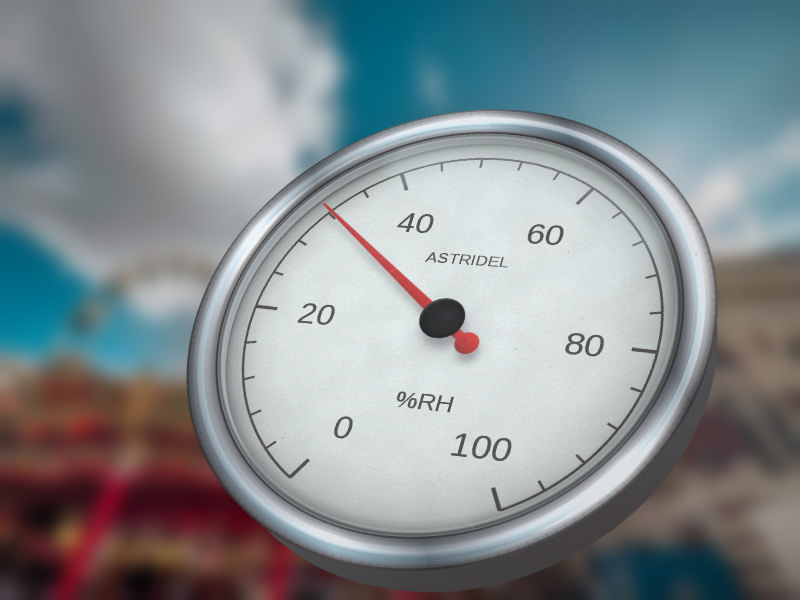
32; %
